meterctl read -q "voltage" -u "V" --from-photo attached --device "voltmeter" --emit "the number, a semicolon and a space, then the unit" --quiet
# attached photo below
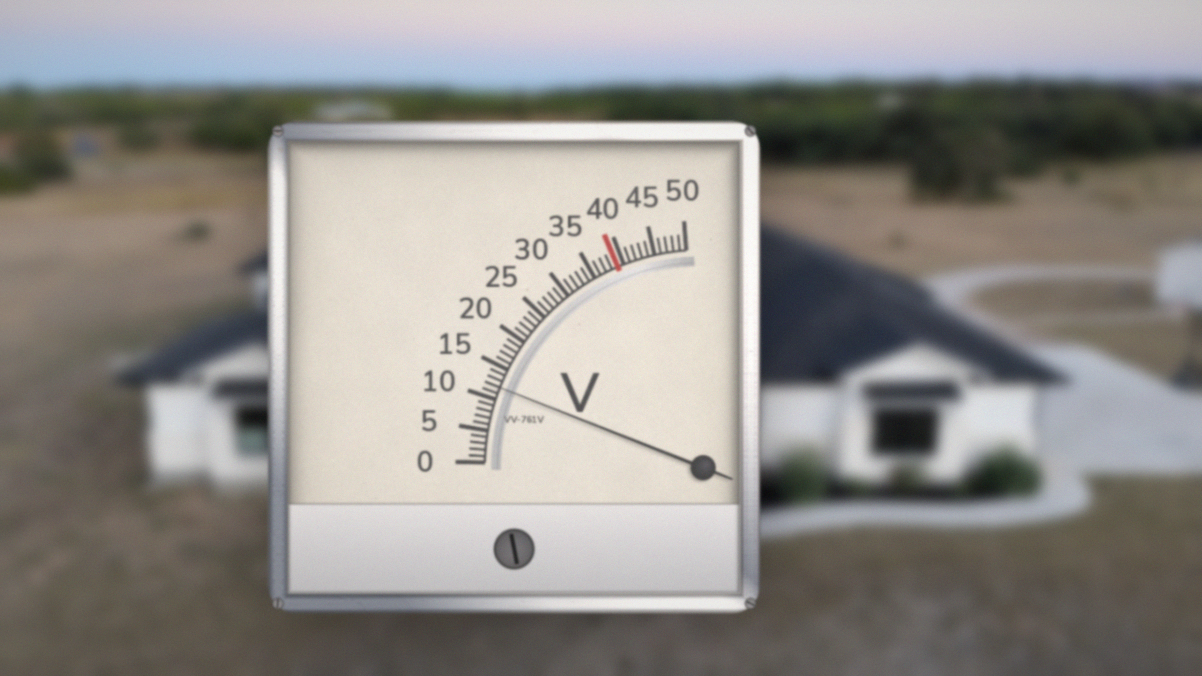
12; V
